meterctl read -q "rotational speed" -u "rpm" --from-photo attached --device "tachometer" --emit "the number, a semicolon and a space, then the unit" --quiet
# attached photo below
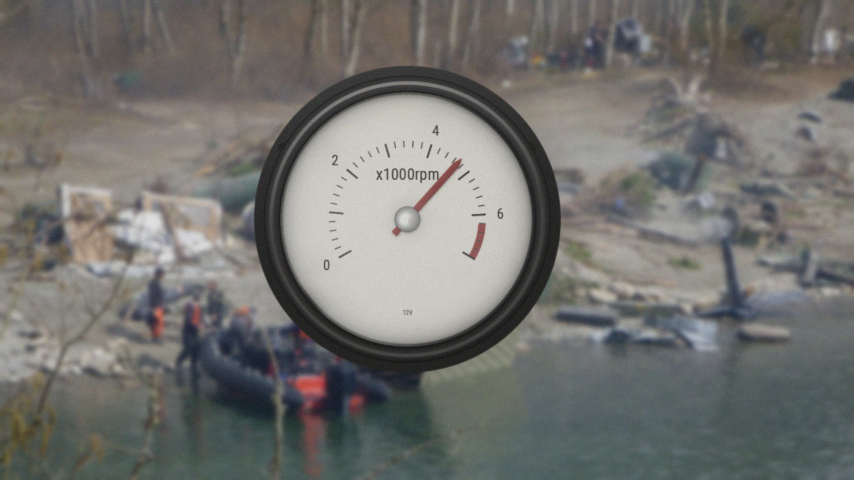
4700; rpm
